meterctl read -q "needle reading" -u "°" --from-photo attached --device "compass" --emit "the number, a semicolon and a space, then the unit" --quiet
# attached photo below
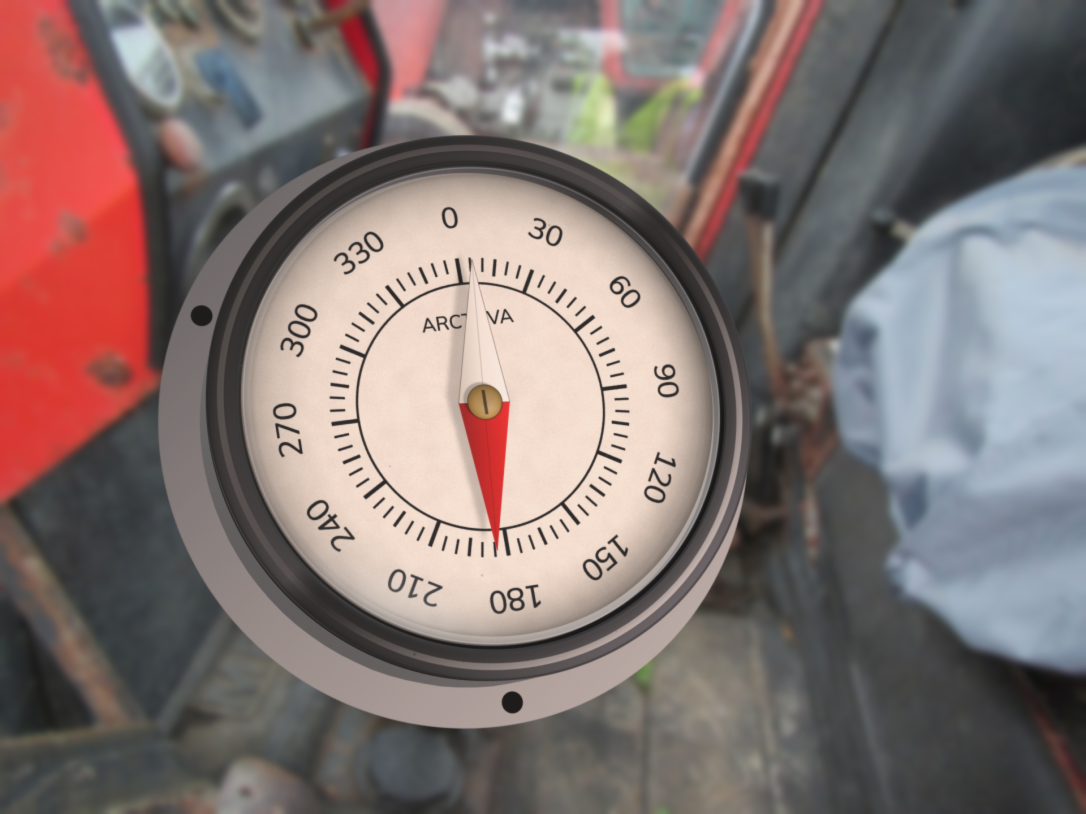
185; °
